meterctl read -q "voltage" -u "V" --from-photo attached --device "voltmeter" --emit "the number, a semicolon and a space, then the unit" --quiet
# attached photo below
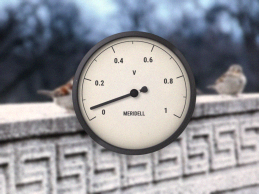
0.05; V
